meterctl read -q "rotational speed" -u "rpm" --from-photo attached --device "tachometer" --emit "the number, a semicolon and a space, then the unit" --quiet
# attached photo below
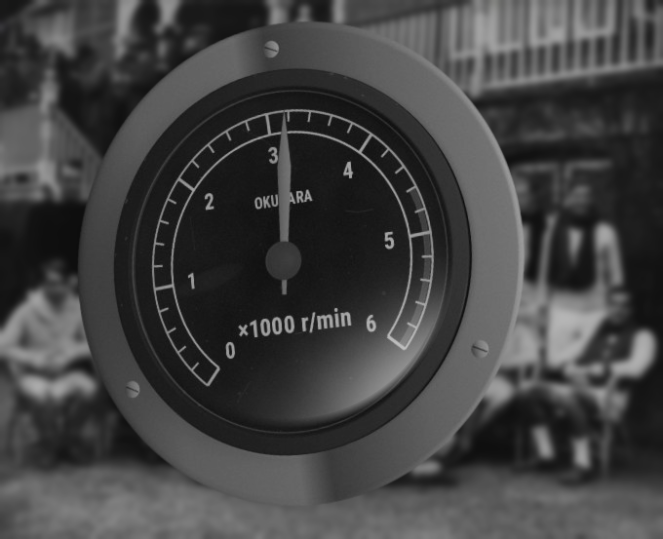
3200; rpm
